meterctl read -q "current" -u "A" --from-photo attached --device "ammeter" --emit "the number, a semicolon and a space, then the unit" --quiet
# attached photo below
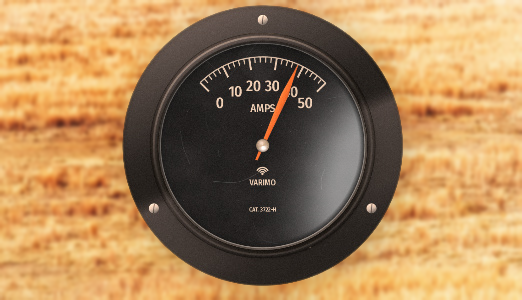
38; A
